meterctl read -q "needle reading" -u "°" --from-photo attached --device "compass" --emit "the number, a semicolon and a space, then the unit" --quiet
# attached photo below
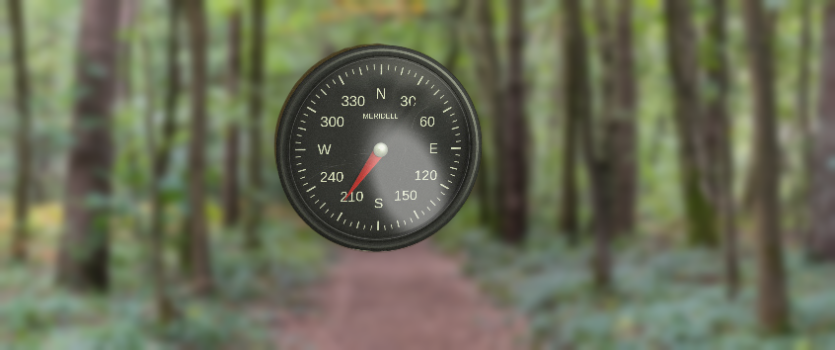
215; °
